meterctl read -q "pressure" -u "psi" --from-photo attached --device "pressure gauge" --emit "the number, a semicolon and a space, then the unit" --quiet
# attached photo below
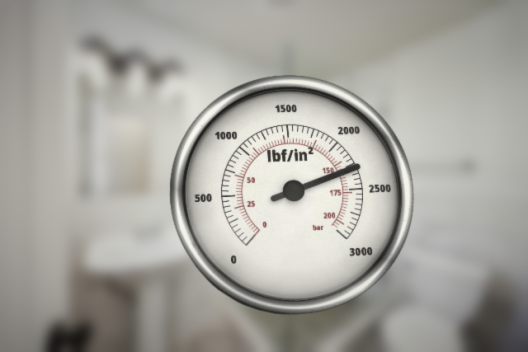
2300; psi
